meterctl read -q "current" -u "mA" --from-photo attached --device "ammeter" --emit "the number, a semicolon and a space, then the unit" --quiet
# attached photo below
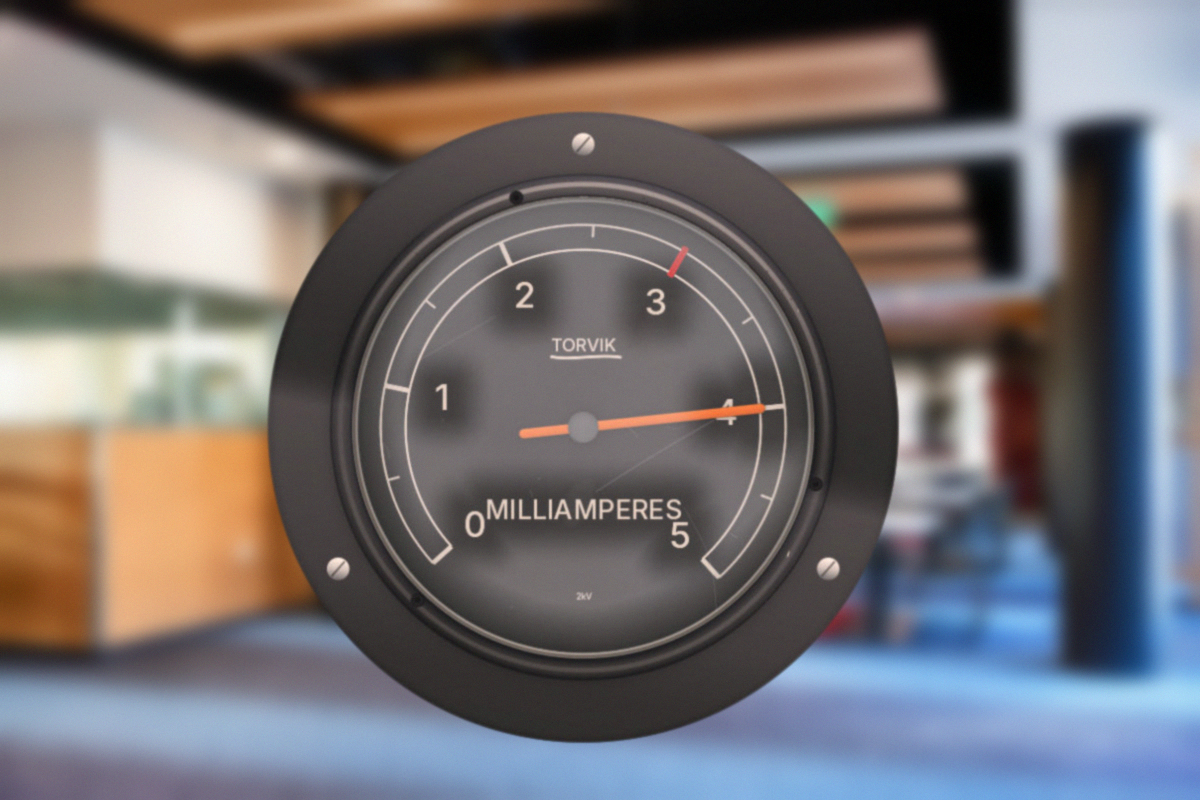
4; mA
